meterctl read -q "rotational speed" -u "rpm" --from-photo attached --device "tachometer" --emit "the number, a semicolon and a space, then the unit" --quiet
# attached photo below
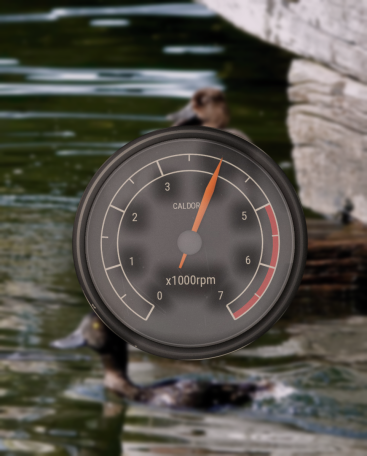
4000; rpm
